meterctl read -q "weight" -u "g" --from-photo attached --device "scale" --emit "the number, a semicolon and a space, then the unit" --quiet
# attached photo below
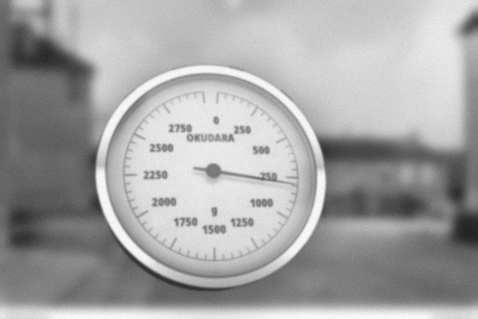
800; g
